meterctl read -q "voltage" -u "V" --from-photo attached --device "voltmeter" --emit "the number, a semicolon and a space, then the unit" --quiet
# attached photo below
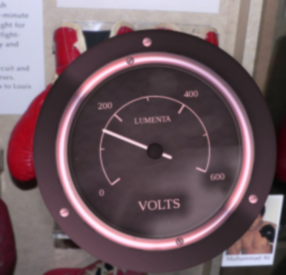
150; V
